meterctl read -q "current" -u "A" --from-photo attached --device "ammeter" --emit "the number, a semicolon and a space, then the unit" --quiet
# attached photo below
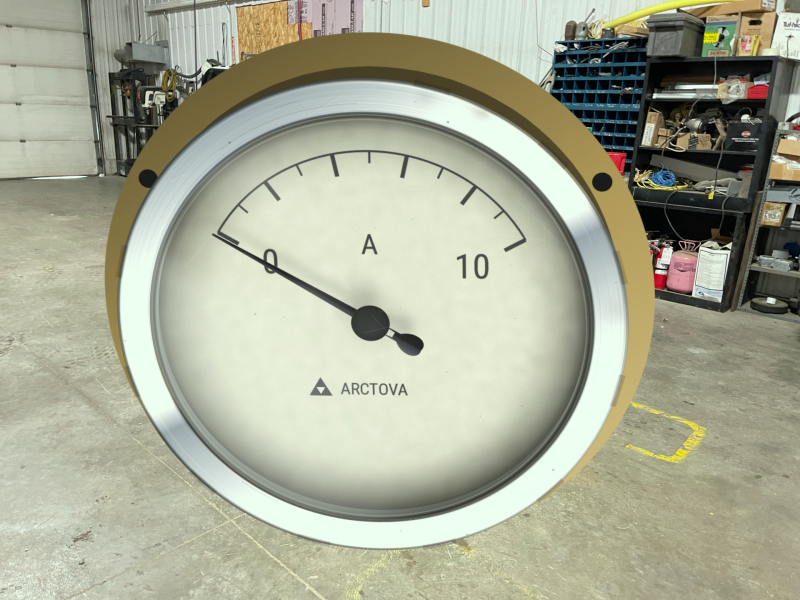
0; A
